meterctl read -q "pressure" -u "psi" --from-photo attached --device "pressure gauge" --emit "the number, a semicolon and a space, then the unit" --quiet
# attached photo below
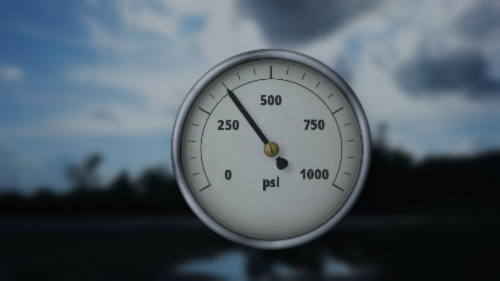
350; psi
